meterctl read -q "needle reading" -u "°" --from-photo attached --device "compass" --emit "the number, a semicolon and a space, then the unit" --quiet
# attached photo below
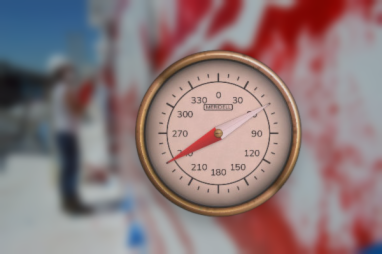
240; °
